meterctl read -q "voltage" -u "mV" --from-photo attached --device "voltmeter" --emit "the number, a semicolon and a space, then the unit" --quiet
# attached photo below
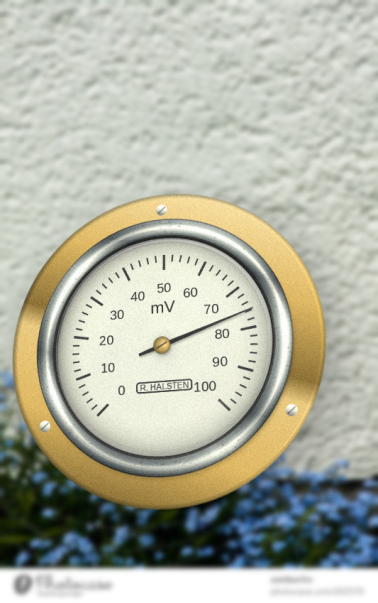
76; mV
